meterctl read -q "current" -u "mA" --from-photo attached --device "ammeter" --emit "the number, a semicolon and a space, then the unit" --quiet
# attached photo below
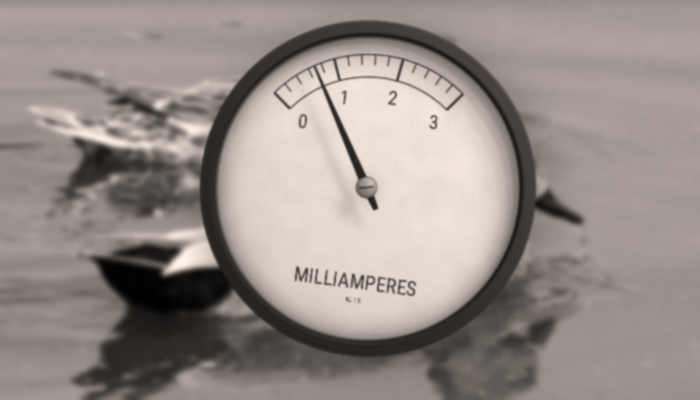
0.7; mA
